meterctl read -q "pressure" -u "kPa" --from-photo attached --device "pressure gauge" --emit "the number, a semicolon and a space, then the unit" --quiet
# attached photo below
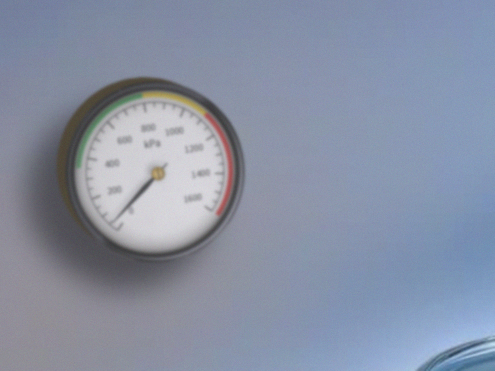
50; kPa
